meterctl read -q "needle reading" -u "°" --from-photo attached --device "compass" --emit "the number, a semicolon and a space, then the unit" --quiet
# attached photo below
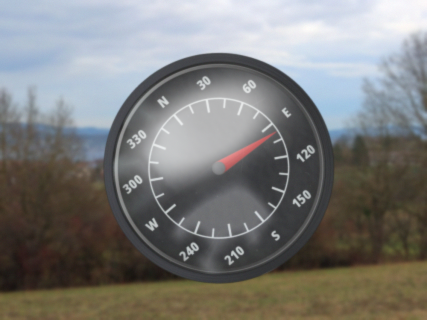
97.5; °
